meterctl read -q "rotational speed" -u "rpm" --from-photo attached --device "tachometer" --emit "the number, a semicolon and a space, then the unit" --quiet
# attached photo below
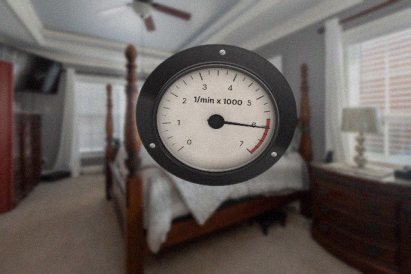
6000; rpm
